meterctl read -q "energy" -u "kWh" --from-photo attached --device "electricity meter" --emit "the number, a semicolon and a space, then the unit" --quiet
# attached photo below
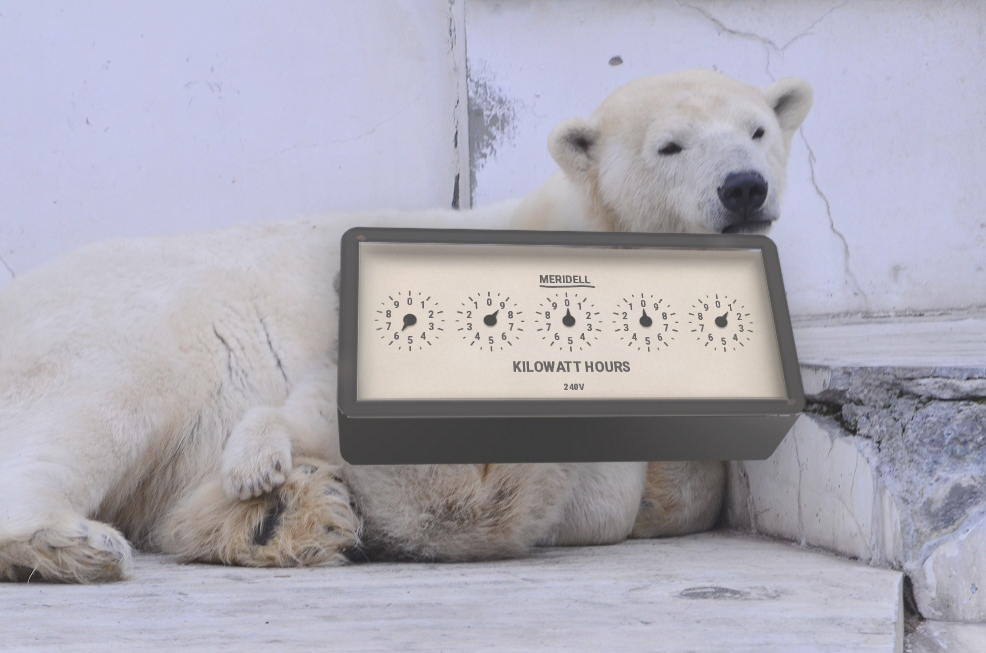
59001; kWh
